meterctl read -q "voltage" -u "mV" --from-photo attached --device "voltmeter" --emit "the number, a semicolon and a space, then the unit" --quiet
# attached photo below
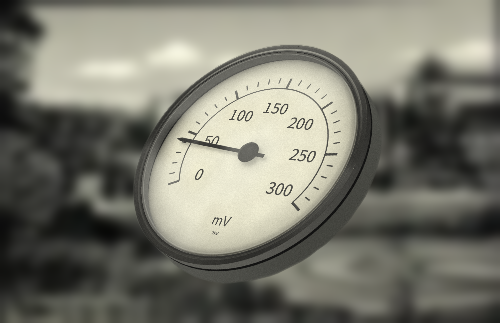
40; mV
